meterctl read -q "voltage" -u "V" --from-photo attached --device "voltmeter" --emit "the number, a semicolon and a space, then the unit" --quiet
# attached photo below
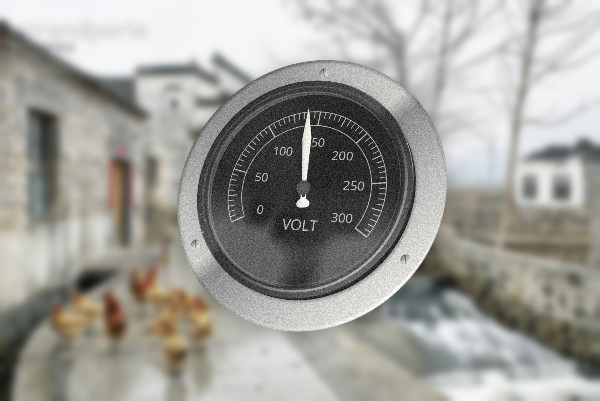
140; V
